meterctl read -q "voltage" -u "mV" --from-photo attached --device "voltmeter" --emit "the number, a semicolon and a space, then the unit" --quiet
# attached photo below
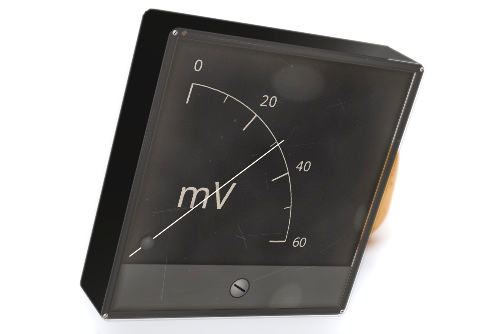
30; mV
